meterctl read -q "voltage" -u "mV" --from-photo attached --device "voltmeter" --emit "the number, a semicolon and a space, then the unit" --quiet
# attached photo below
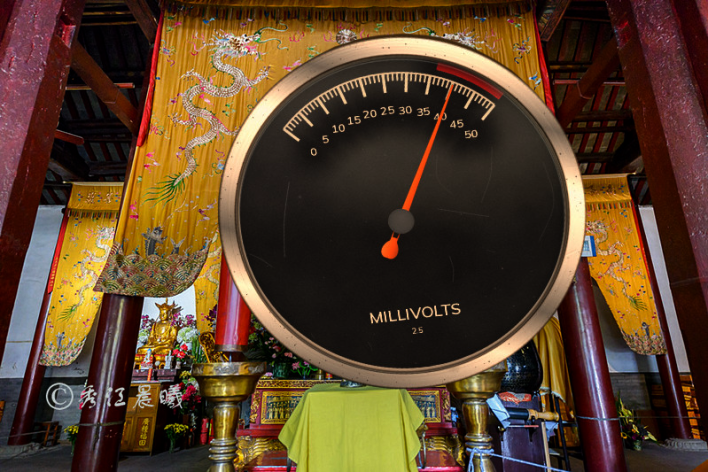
40; mV
